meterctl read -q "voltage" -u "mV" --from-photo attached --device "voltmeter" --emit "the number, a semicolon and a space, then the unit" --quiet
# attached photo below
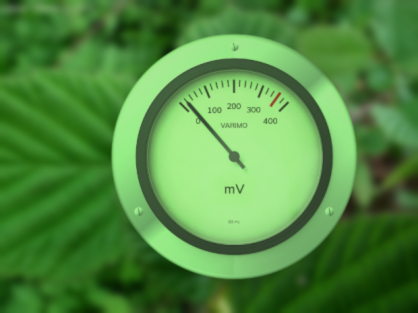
20; mV
